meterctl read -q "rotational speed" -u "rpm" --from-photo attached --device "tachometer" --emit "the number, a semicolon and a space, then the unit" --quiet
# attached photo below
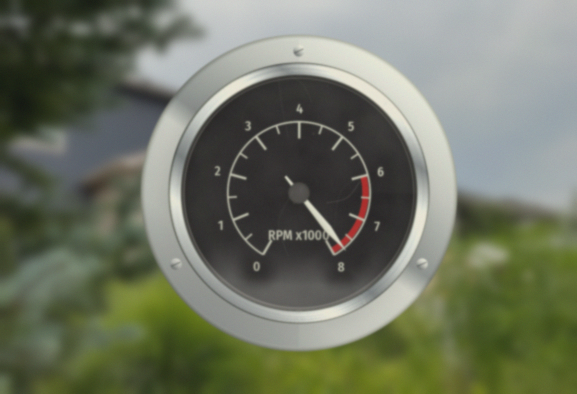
7750; rpm
